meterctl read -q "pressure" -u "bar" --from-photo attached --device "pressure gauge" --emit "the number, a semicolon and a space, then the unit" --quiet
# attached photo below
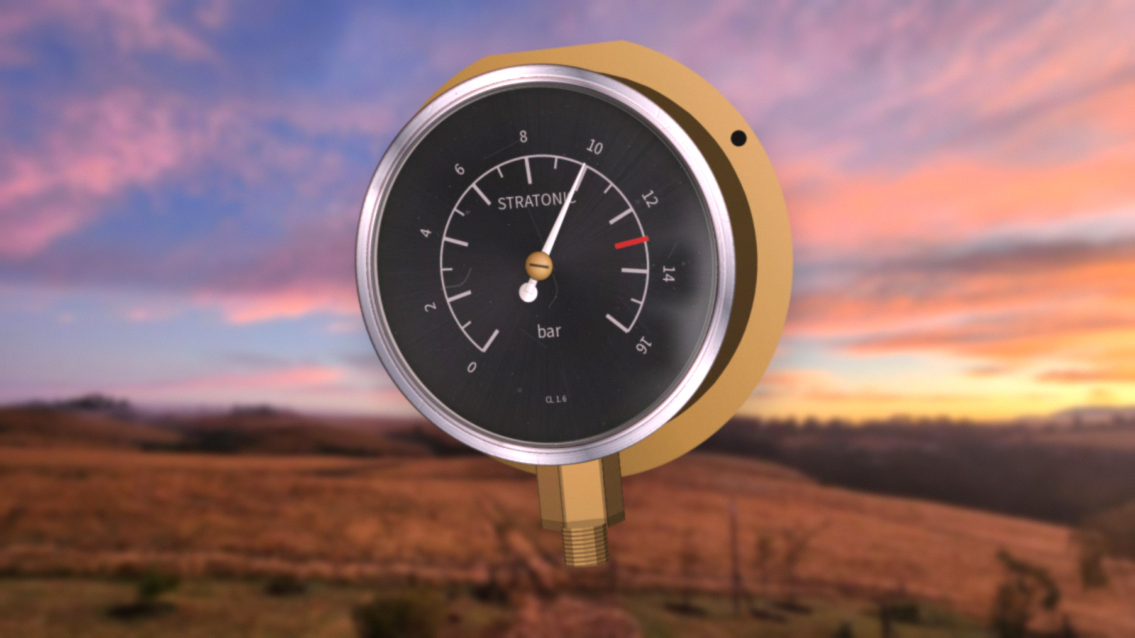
10; bar
